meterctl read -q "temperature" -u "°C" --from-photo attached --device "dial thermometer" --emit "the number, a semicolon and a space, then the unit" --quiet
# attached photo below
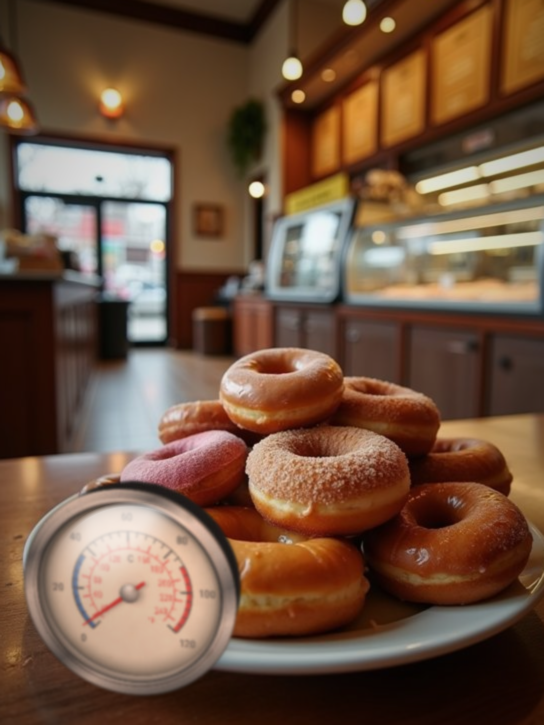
4; °C
